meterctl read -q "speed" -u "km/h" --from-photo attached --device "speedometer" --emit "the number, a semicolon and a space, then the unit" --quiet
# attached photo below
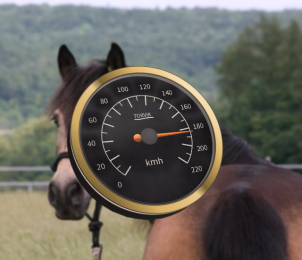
185; km/h
